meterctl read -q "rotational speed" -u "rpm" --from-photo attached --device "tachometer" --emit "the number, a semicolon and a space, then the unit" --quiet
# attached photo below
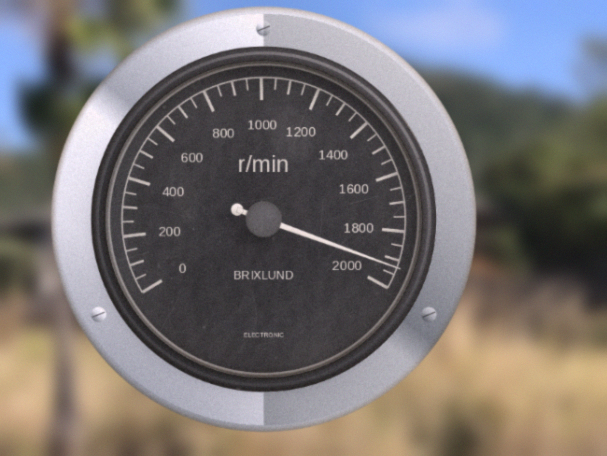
1925; rpm
